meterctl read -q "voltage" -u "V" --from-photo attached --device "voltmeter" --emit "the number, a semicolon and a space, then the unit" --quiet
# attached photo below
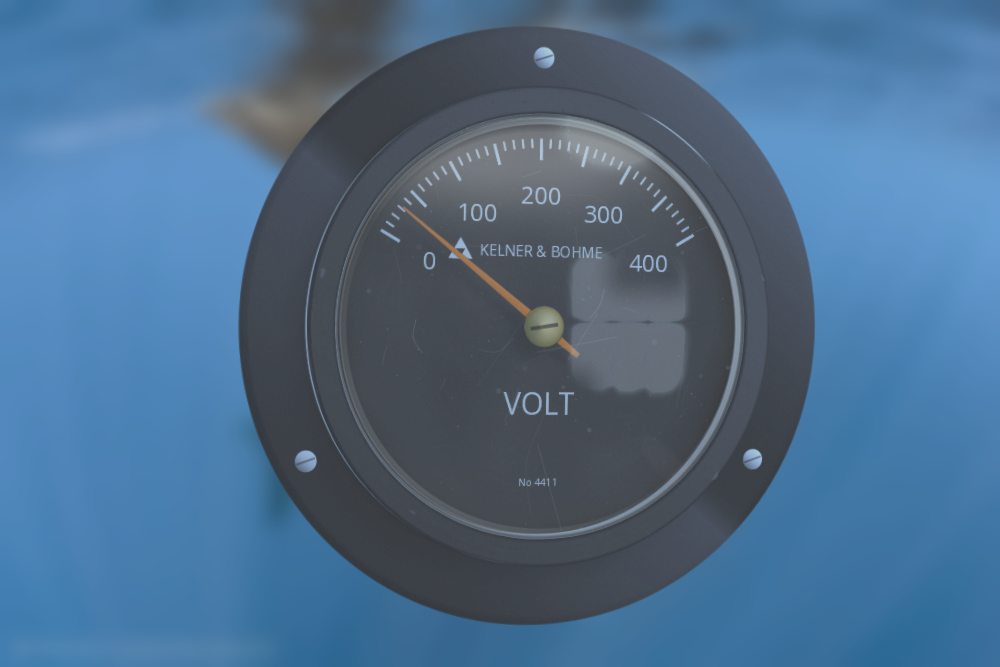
30; V
